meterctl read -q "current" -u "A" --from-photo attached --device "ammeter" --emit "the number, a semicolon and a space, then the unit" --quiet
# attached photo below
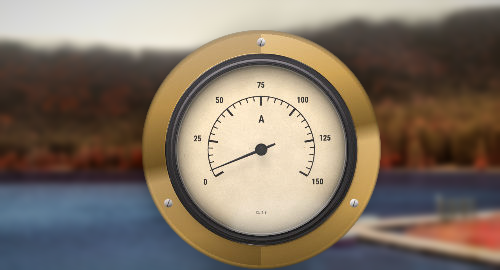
5; A
